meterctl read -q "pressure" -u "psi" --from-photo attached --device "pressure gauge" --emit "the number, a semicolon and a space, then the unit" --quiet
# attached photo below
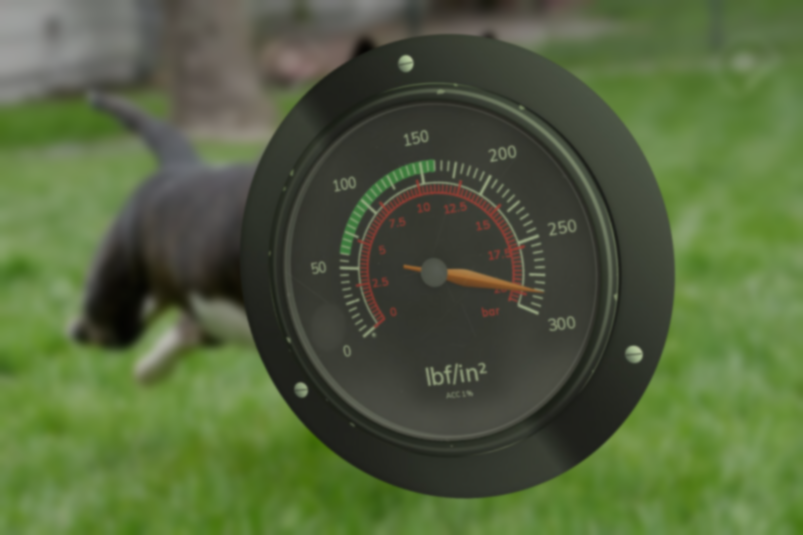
285; psi
